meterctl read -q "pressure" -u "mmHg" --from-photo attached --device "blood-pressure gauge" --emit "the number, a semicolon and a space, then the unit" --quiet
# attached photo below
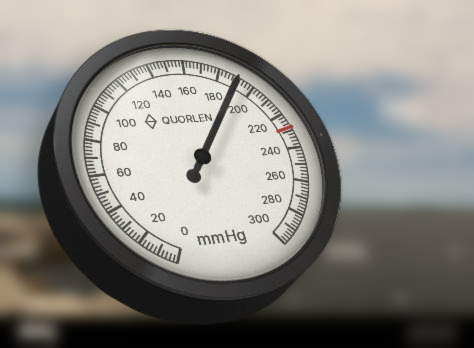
190; mmHg
